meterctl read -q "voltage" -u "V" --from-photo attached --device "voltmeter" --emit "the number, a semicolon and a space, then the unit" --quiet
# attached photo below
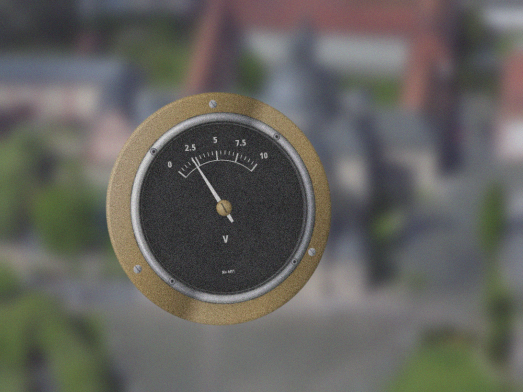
2; V
